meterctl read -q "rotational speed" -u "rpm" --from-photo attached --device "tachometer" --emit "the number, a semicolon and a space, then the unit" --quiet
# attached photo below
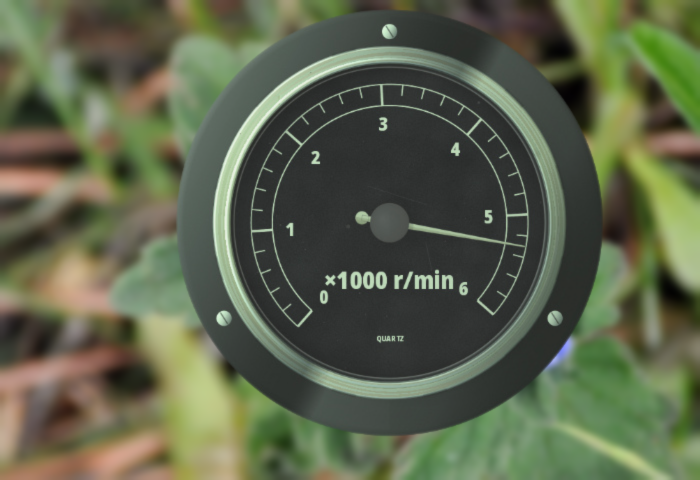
5300; rpm
